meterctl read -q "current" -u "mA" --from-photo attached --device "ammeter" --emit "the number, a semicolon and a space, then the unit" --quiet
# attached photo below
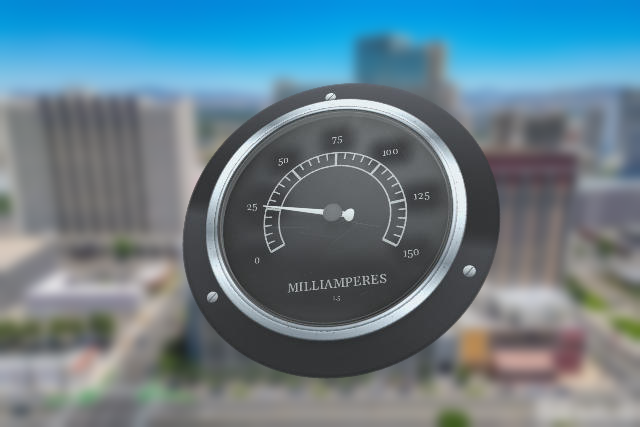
25; mA
